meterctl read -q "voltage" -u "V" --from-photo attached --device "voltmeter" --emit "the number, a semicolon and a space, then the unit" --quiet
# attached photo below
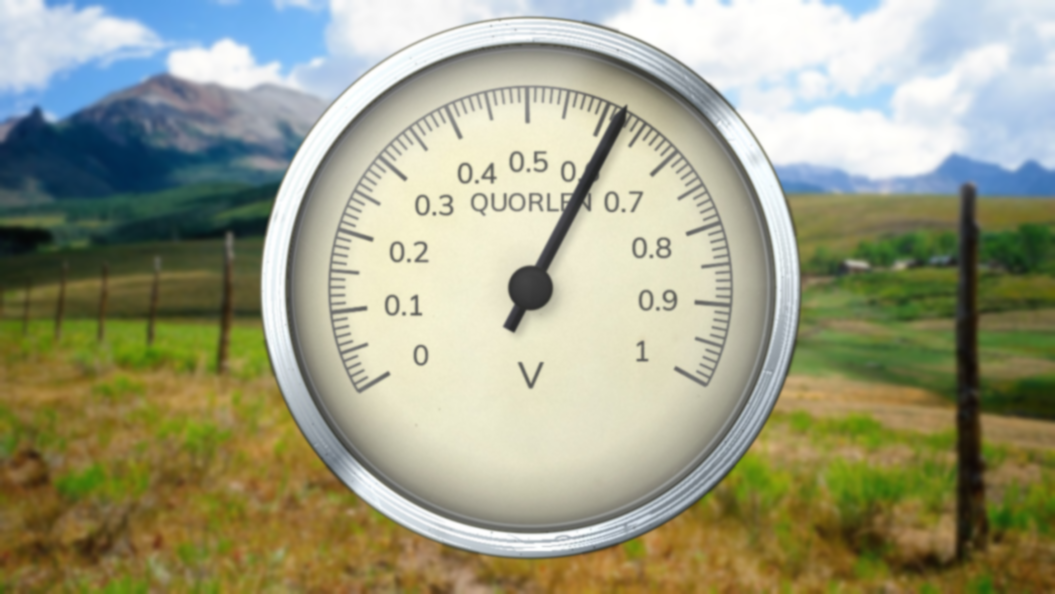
0.62; V
